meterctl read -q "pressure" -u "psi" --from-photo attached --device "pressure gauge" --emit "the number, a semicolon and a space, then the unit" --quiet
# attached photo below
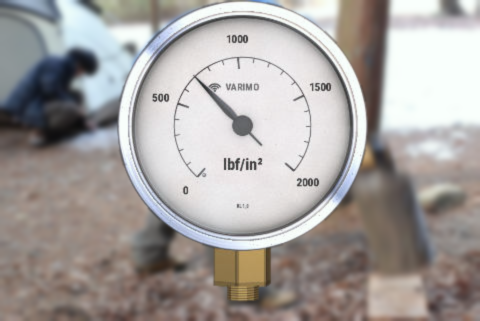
700; psi
